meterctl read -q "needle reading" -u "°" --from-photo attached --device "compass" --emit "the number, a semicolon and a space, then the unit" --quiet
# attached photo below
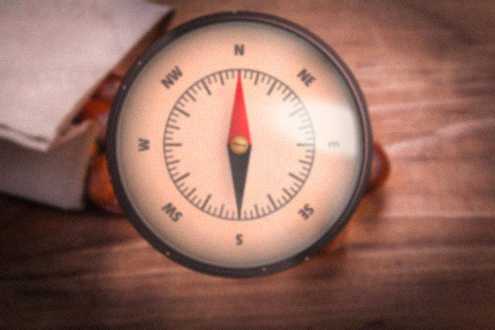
0; °
